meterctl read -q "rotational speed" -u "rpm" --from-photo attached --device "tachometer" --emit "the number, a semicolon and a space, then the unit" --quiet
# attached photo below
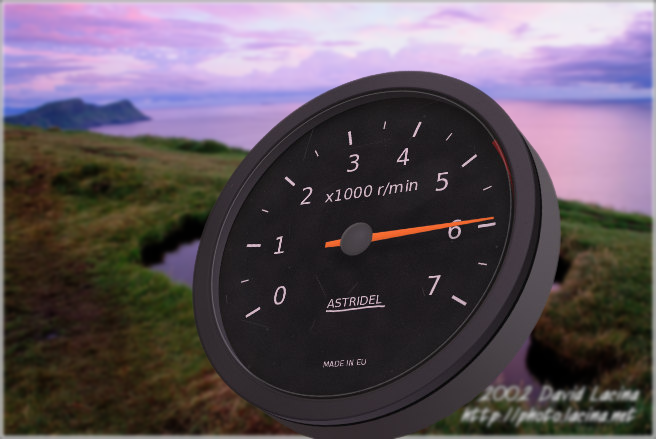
6000; rpm
